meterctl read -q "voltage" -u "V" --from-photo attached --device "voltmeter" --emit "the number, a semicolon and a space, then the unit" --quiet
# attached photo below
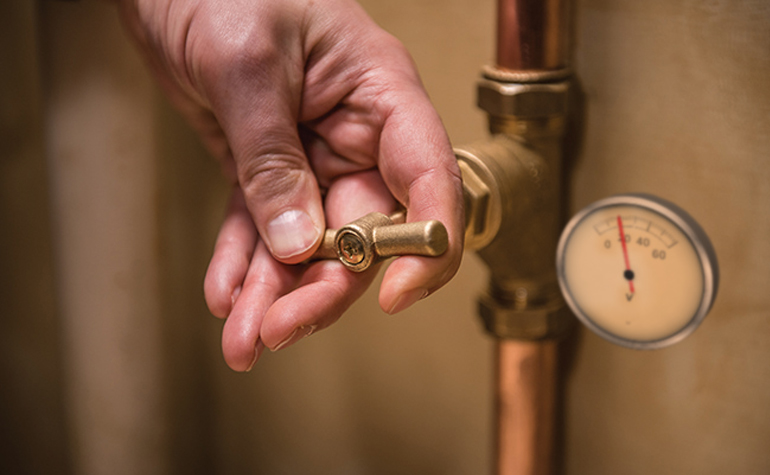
20; V
